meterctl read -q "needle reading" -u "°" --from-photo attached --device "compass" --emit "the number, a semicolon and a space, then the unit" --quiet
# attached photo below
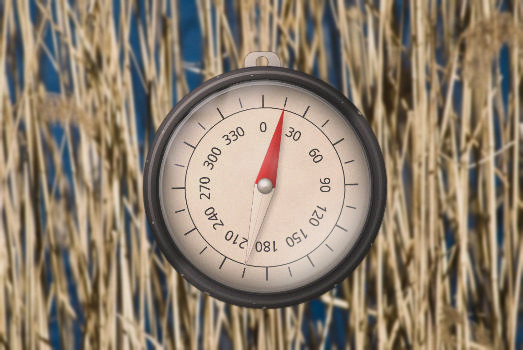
15; °
